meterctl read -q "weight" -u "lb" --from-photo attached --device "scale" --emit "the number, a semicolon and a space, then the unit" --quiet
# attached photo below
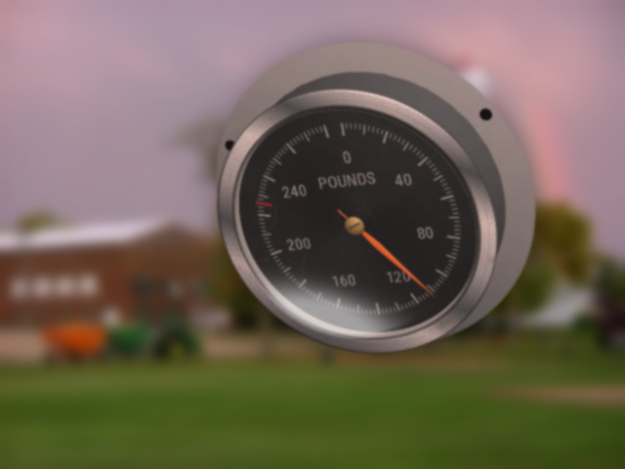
110; lb
